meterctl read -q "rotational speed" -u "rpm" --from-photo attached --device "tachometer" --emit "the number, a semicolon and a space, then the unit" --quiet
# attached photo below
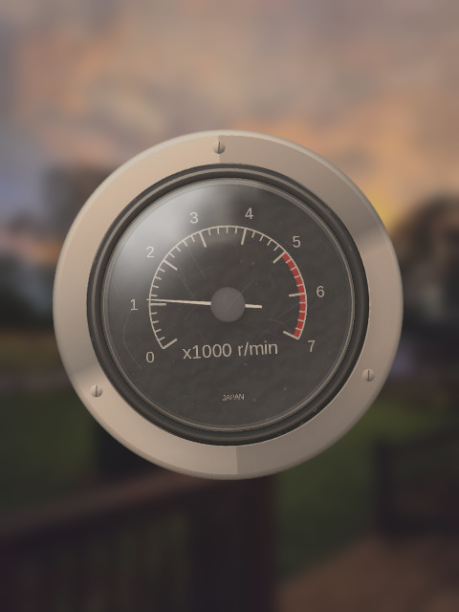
1100; rpm
